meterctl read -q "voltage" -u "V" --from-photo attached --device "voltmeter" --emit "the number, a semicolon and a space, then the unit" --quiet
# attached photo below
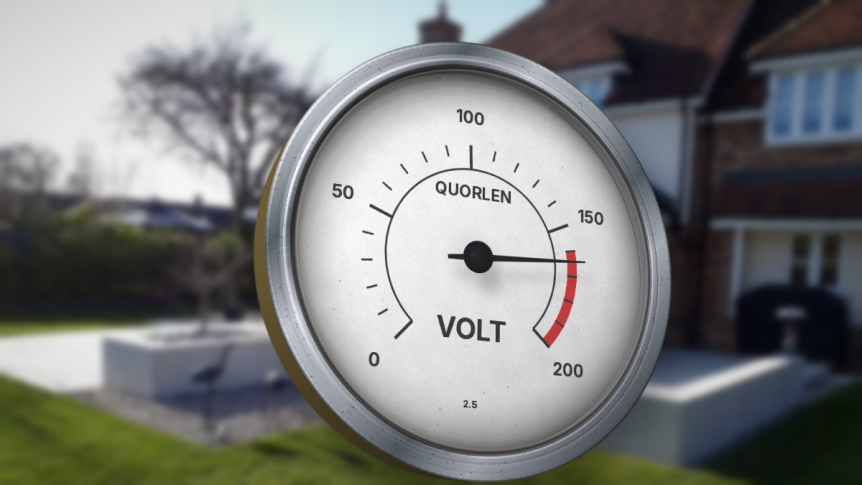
165; V
